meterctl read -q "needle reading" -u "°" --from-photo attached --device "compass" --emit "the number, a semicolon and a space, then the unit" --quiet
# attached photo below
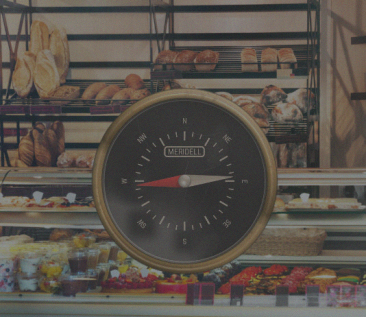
265; °
